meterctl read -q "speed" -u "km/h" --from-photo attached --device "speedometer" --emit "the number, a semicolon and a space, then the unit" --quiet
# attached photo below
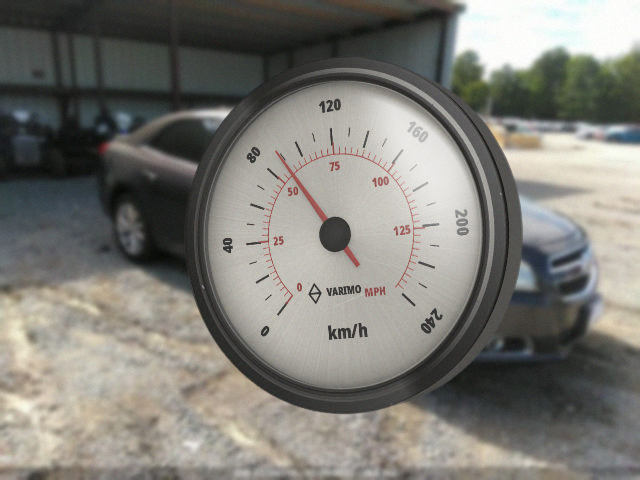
90; km/h
